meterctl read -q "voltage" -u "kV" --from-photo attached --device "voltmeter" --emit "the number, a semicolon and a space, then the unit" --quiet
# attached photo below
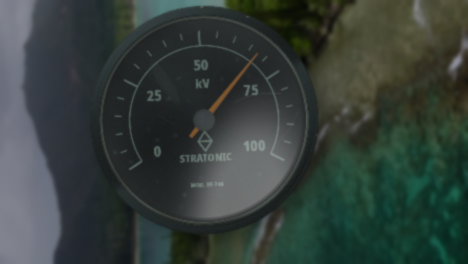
67.5; kV
